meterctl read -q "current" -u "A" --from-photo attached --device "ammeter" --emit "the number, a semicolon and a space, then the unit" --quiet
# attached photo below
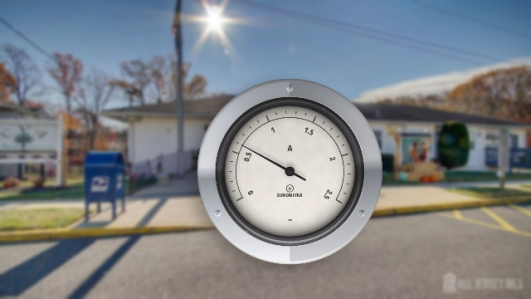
0.6; A
